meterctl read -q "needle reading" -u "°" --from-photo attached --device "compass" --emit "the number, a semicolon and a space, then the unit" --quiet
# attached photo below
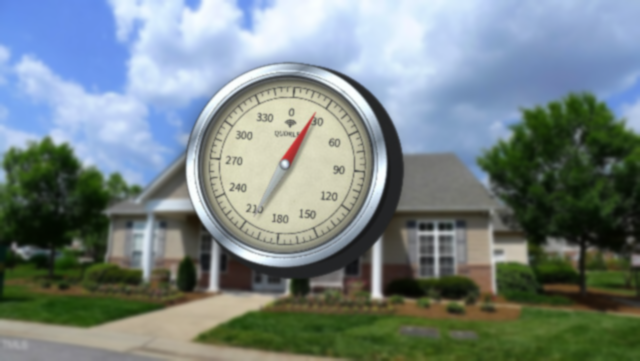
25; °
